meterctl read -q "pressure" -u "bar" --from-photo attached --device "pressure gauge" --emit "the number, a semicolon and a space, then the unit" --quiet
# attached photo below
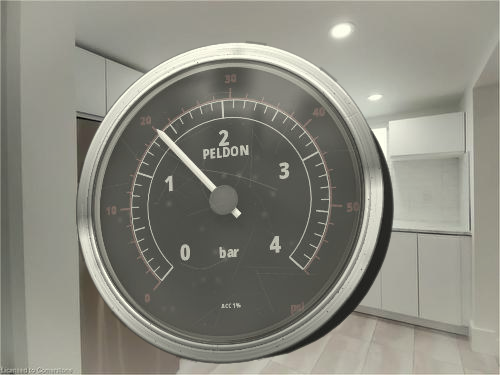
1.4; bar
